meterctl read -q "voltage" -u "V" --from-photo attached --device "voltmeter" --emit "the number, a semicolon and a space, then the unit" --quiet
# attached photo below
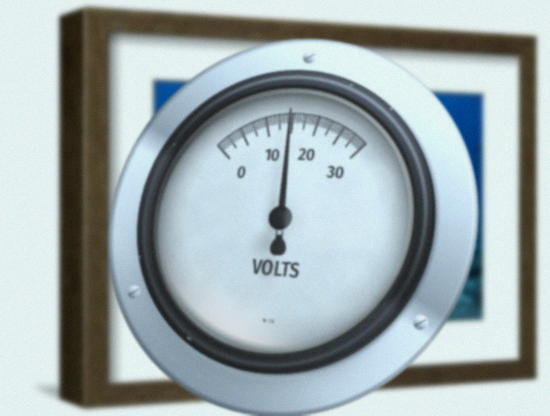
15; V
